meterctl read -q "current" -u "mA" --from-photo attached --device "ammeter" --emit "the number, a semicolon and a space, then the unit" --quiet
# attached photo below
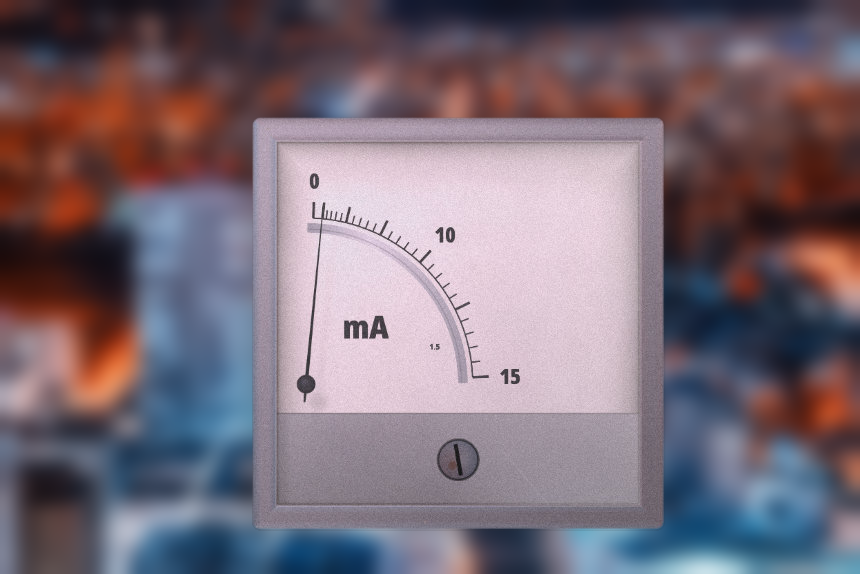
2.5; mA
